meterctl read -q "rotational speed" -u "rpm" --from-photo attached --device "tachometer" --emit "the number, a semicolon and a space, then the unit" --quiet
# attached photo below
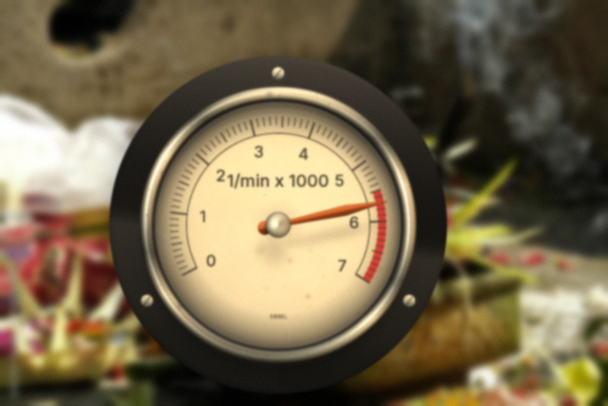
5700; rpm
